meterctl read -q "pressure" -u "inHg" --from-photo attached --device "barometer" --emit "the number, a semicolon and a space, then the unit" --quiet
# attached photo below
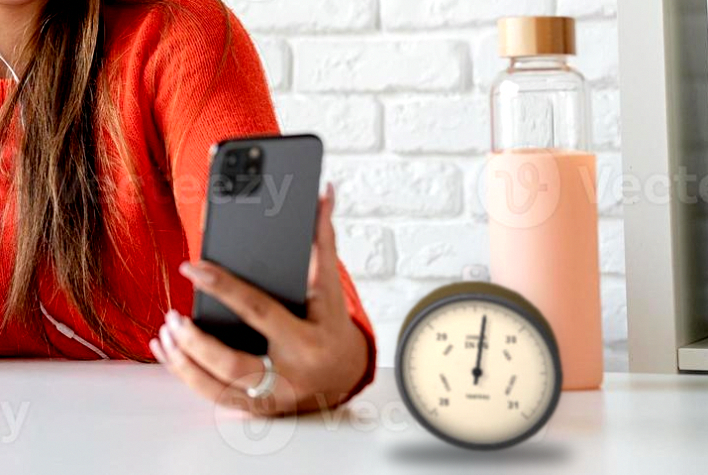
29.6; inHg
